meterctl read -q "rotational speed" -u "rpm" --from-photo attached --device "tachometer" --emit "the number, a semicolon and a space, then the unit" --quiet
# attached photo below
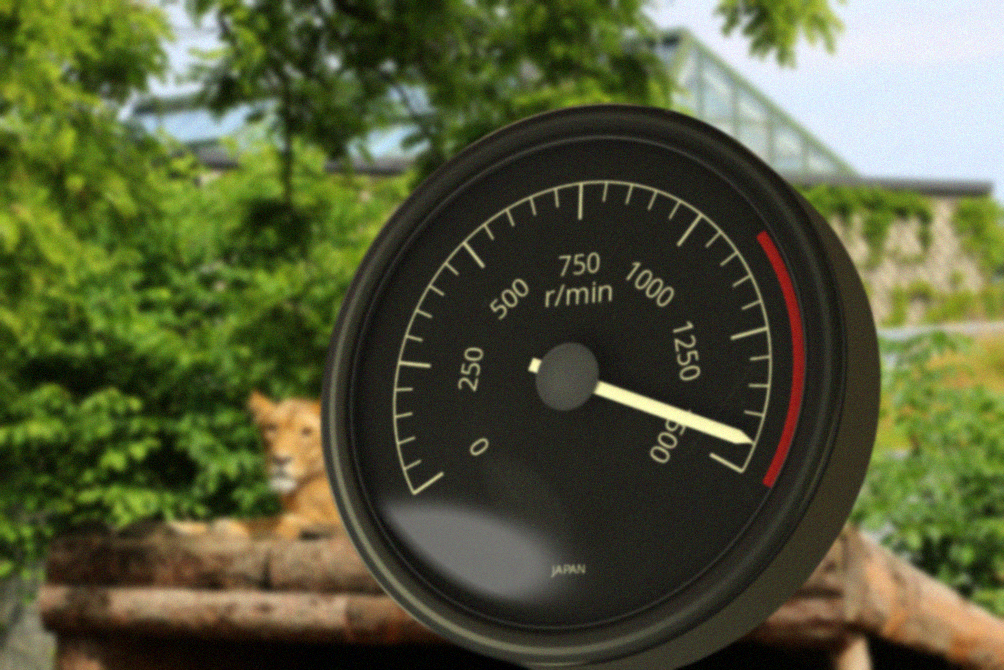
1450; rpm
